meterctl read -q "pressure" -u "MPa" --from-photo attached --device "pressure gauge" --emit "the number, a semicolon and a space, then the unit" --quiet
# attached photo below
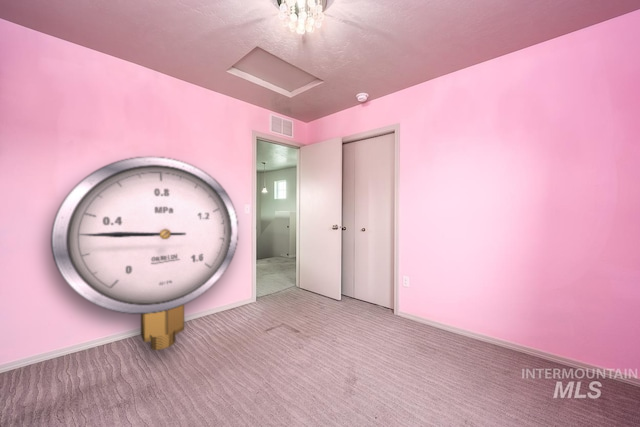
0.3; MPa
